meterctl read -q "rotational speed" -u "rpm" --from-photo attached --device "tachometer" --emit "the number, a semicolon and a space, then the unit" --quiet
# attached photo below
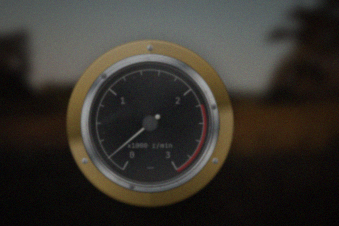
200; rpm
